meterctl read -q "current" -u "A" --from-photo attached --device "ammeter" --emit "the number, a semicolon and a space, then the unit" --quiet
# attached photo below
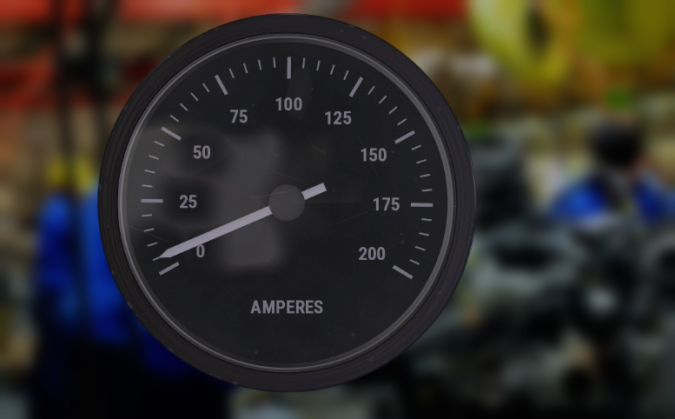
5; A
